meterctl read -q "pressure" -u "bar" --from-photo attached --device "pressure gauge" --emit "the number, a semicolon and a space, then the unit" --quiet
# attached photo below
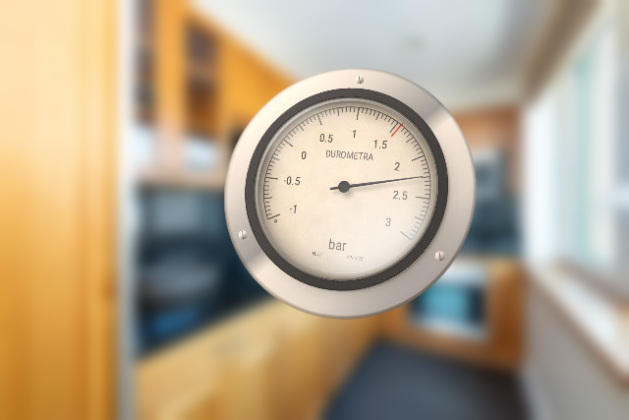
2.25; bar
